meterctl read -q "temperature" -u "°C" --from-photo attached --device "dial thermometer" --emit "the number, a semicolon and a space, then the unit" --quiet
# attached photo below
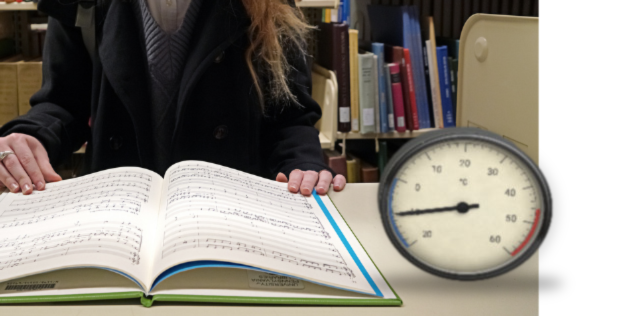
-10; °C
